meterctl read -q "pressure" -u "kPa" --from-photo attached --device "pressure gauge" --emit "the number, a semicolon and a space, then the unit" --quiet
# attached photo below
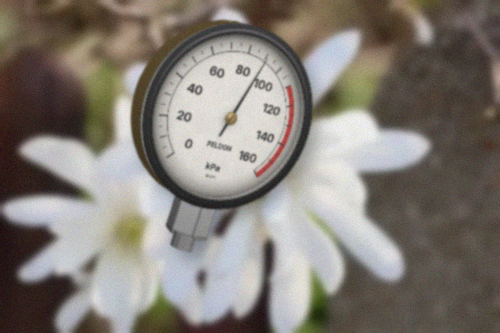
90; kPa
